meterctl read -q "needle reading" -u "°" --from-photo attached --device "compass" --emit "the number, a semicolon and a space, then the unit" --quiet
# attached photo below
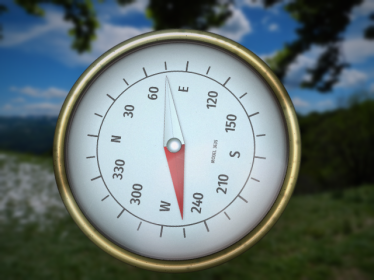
255; °
